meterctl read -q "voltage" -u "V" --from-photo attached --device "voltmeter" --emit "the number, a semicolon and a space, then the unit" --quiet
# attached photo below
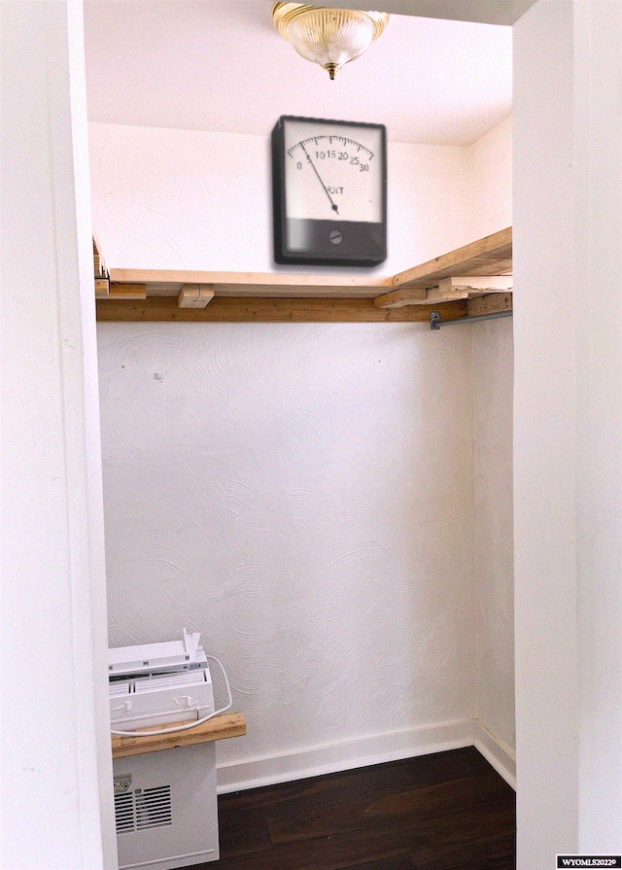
5; V
